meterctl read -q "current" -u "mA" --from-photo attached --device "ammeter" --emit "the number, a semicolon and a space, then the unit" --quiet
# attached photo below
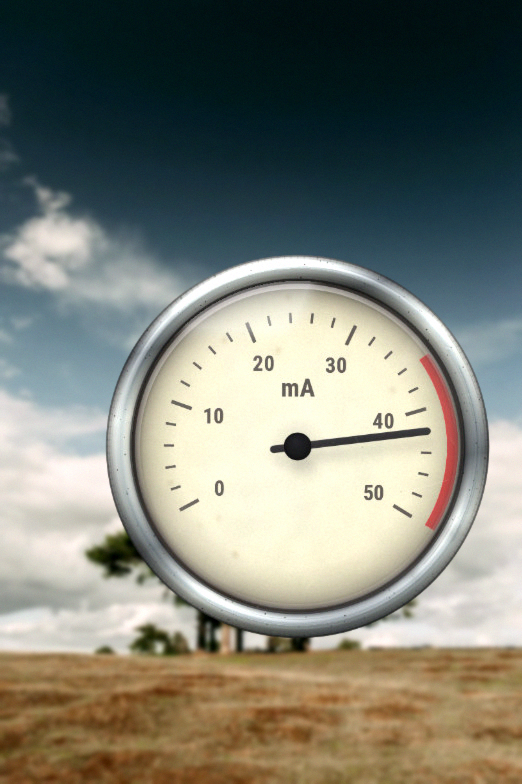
42; mA
